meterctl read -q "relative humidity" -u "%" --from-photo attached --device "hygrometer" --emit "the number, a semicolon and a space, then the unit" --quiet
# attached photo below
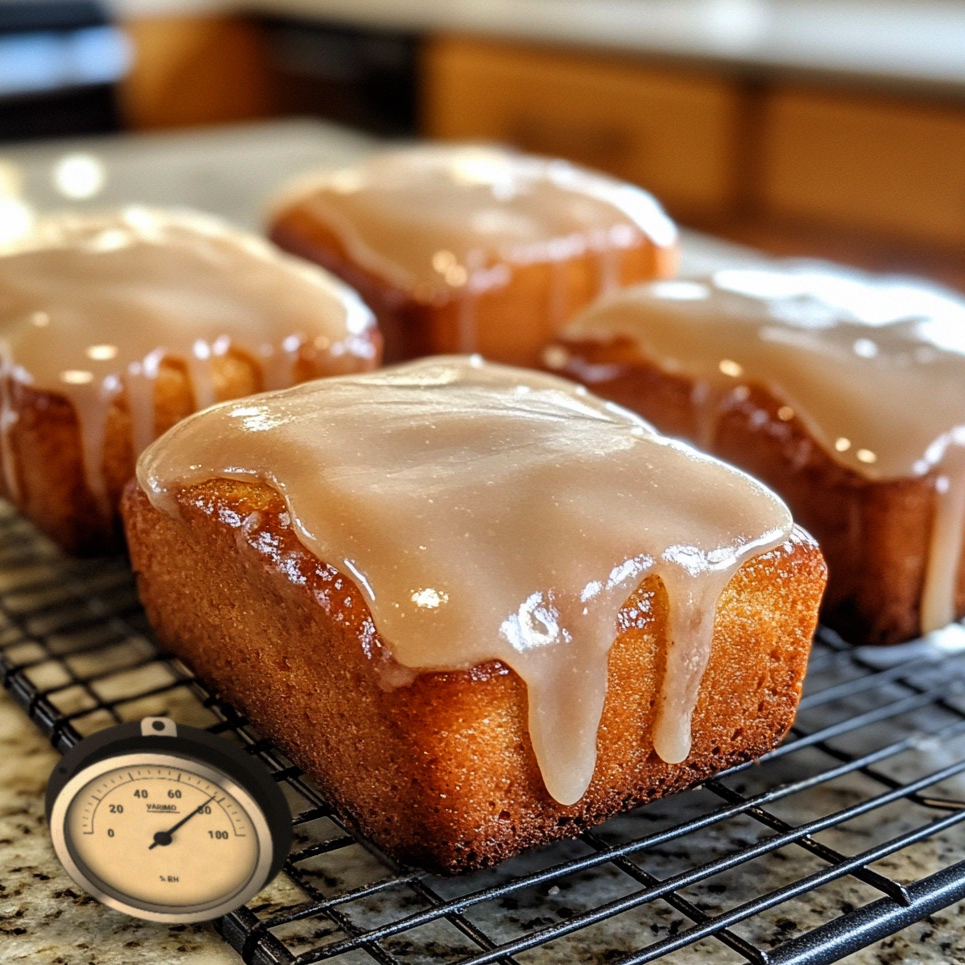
76; %
